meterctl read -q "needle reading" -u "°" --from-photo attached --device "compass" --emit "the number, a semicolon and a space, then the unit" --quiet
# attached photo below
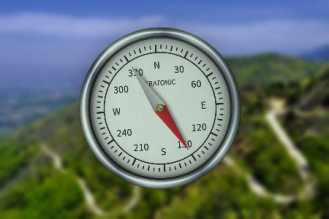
150; °
